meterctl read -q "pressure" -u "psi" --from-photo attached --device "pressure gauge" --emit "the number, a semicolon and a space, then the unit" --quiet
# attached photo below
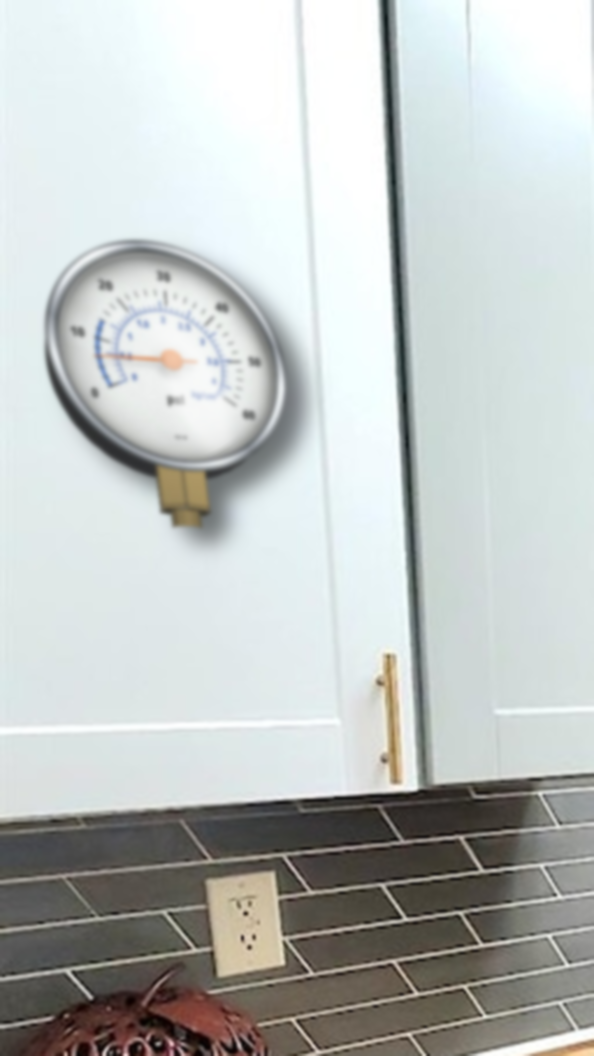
6; psi
